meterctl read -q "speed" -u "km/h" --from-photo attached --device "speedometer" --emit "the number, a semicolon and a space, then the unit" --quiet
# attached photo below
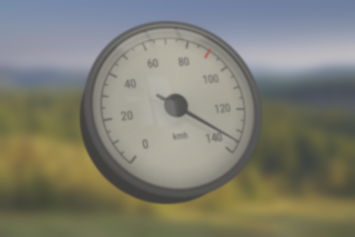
135; km/h
